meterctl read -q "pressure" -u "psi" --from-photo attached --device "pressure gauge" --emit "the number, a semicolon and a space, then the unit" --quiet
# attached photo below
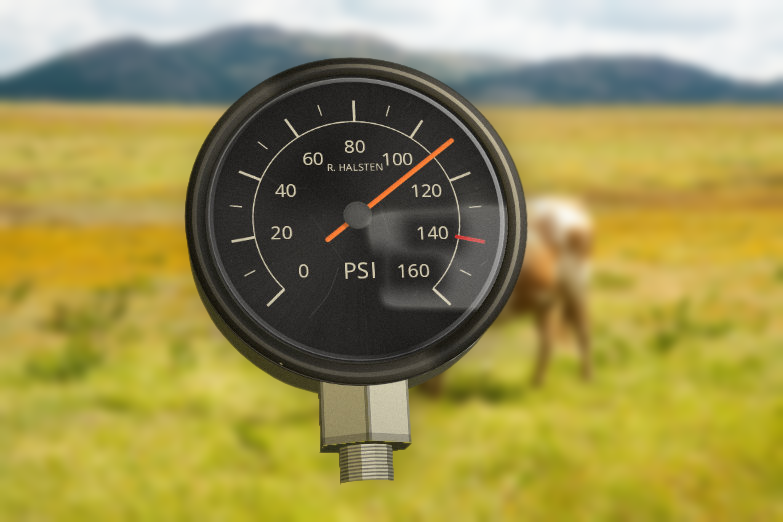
110; psi
